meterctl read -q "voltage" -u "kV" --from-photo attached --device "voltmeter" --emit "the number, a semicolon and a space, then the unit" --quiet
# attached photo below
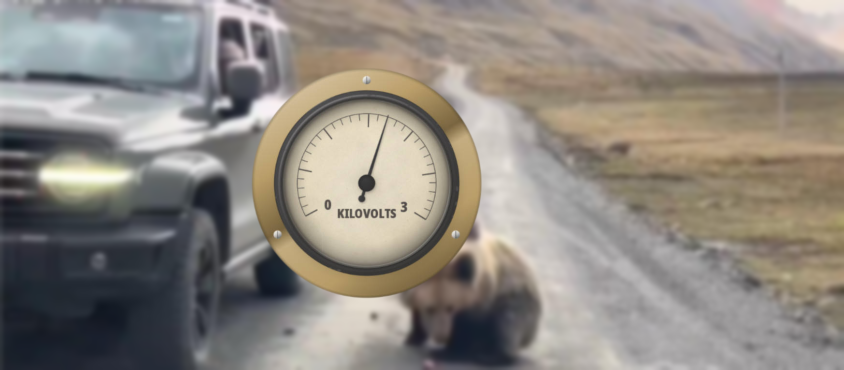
1.7; kV
